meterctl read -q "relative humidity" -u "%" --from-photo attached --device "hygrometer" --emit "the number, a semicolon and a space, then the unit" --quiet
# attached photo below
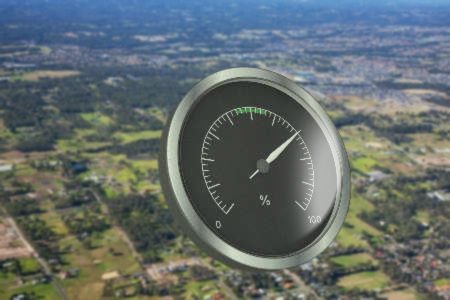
70; %
